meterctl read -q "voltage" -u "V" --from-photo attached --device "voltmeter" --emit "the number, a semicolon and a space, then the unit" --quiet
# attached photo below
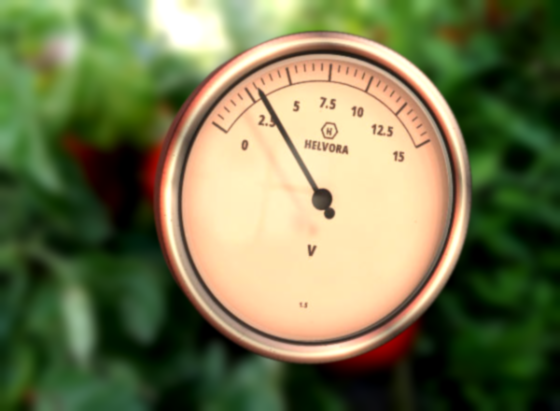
3; V
